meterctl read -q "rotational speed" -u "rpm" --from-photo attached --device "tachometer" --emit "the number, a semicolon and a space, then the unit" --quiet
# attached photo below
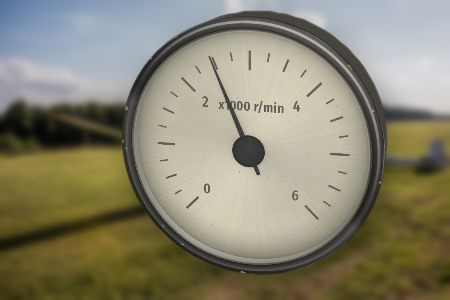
2500; rpm
